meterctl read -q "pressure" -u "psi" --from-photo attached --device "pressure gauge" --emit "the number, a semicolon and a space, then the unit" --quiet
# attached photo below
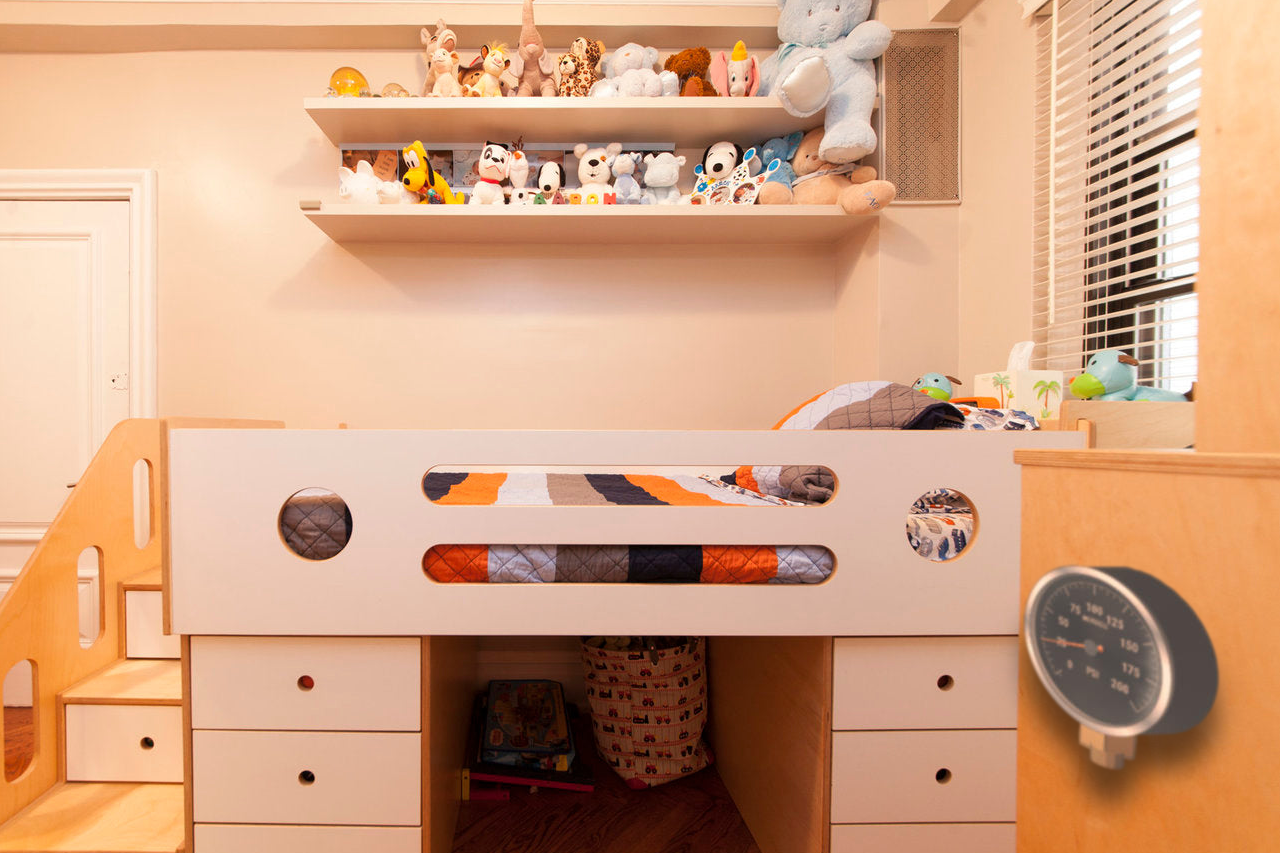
25; psi
